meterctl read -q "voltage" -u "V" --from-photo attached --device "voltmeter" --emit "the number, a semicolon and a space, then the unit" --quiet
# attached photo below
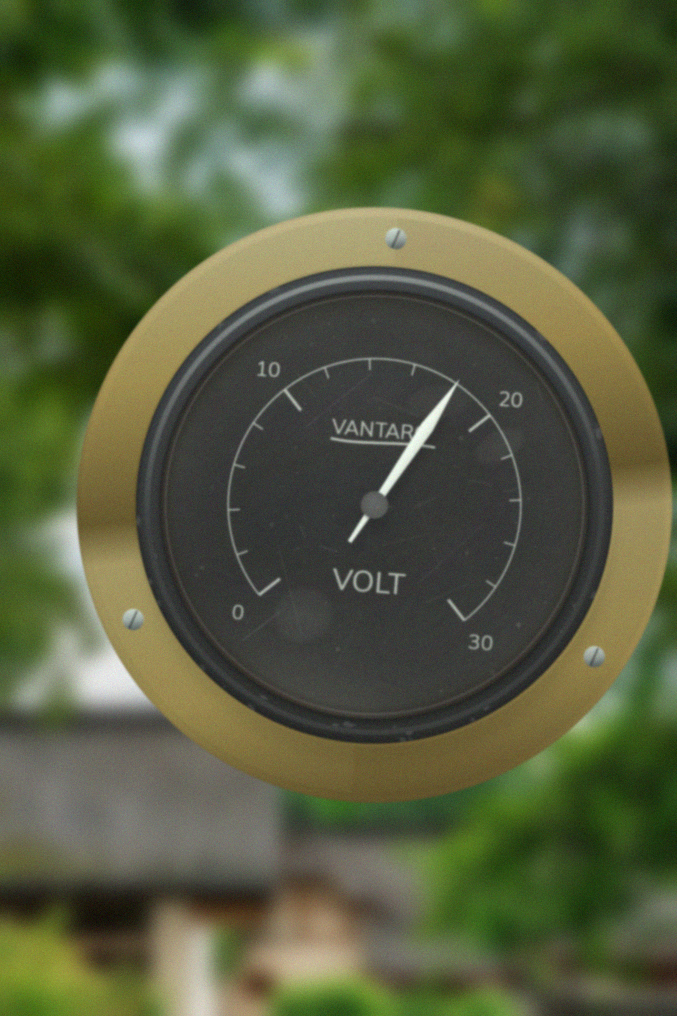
18; V
